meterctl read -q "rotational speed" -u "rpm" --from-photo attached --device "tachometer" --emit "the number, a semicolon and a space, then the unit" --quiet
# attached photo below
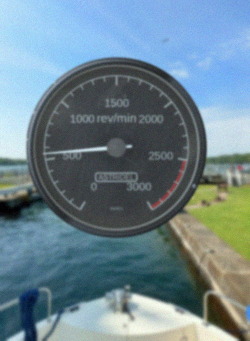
550; rpm
